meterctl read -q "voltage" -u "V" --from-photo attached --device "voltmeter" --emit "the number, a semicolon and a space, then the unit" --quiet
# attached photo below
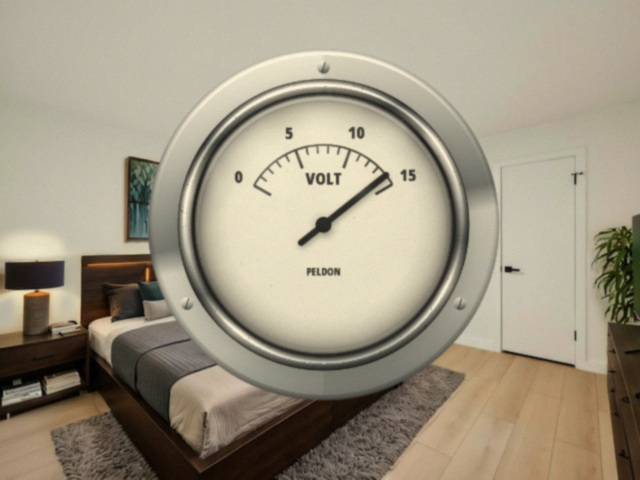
14; V
